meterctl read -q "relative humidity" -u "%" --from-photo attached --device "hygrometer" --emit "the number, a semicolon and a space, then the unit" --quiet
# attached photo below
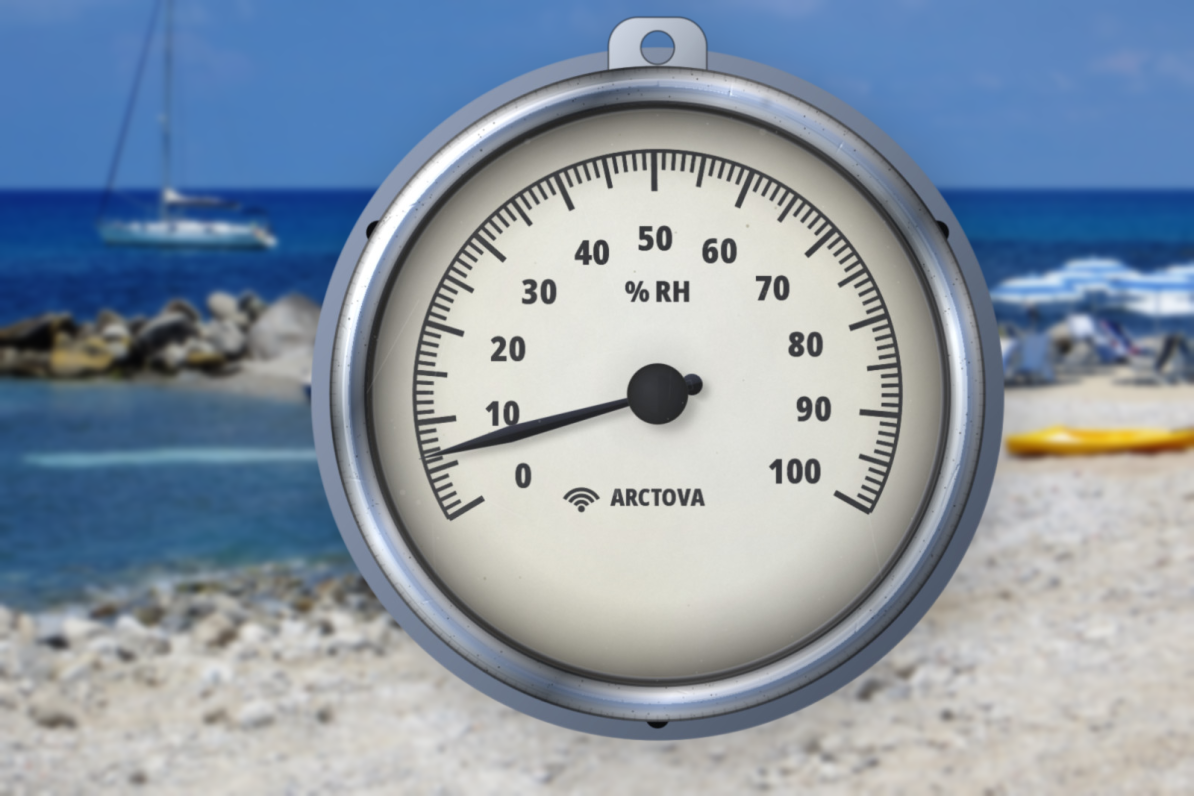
6.5; %
